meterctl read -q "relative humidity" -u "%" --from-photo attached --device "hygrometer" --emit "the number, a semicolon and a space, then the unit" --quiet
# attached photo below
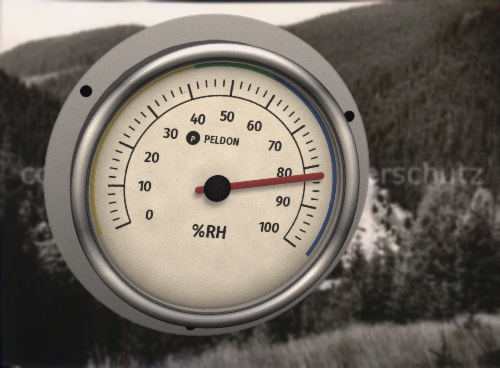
82; %
